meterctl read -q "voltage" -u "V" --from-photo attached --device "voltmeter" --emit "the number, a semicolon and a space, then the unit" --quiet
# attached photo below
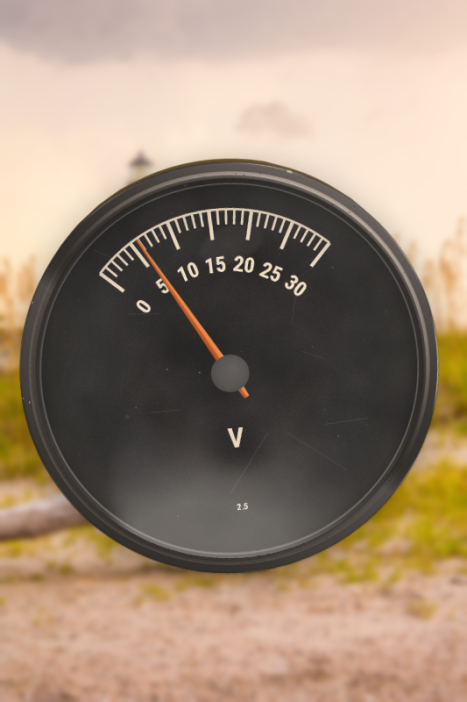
6; V
